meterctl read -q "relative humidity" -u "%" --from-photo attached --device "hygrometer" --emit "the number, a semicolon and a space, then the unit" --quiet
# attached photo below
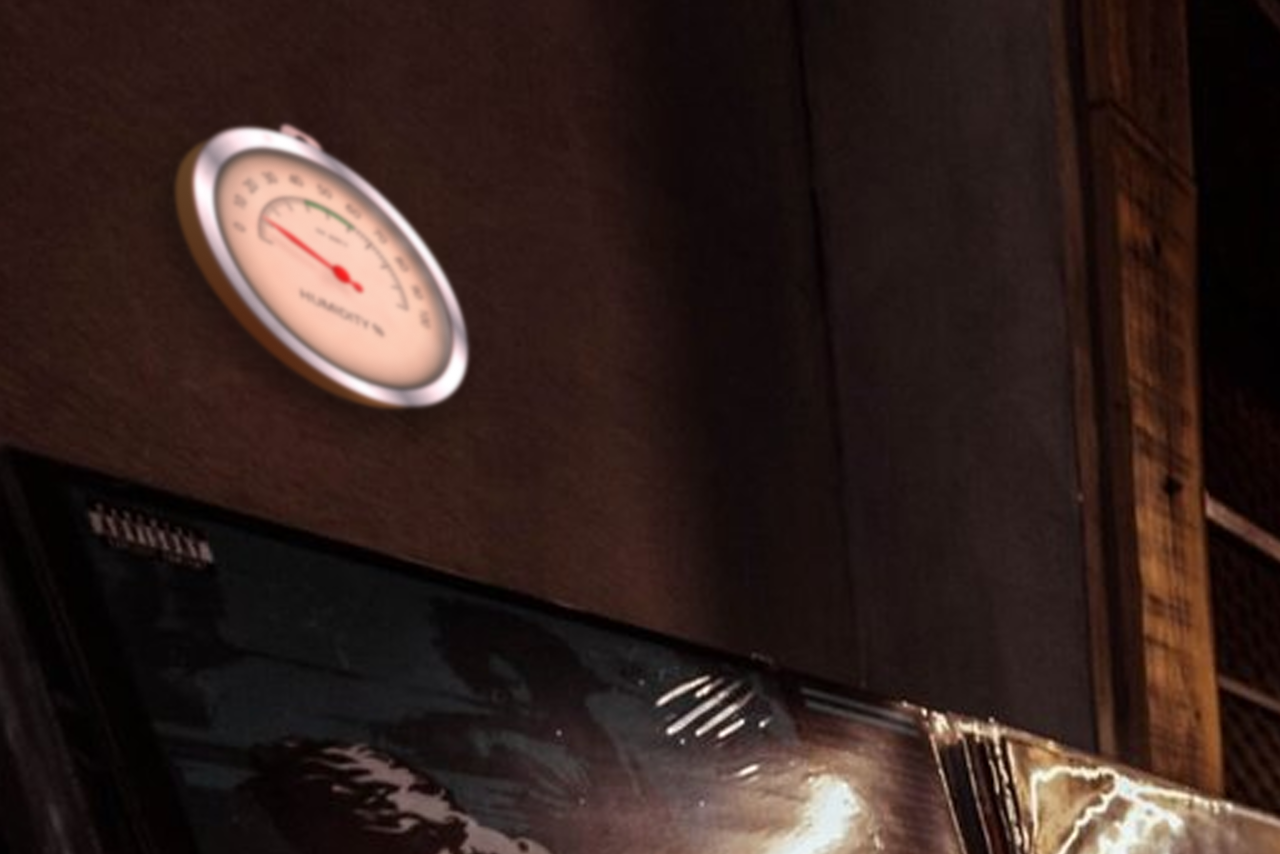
10; %
